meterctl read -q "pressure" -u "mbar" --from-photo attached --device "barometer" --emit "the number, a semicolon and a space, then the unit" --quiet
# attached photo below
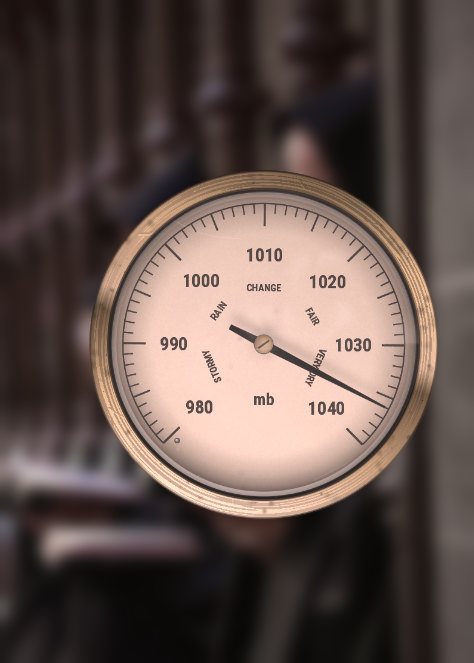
1036; mbar
